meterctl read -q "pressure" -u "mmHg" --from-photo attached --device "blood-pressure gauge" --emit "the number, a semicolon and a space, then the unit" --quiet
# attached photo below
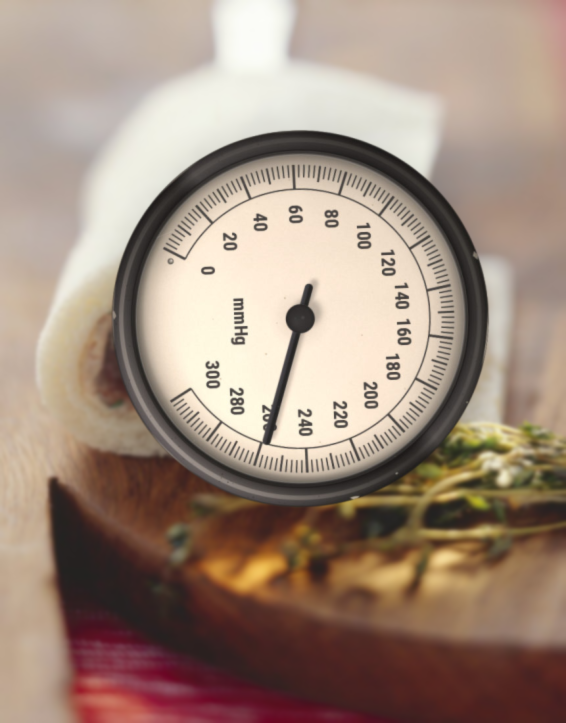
258; mmHg
